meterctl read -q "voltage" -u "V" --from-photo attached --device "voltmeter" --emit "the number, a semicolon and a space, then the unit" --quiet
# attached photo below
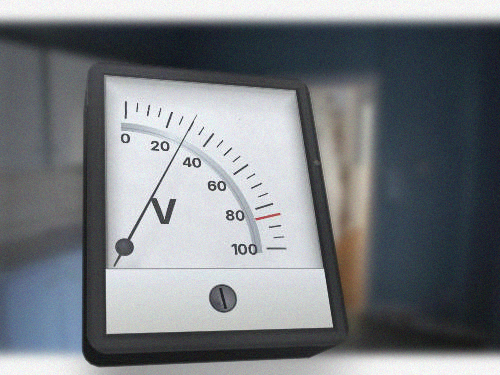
30; V
